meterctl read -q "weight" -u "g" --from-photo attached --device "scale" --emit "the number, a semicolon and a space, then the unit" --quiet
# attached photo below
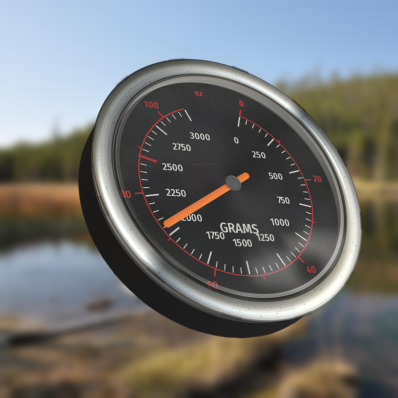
2050; g
